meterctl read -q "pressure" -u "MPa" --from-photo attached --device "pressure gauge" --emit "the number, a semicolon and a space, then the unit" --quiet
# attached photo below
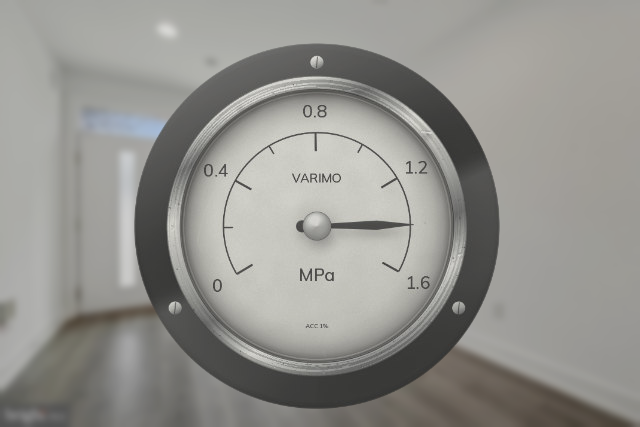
1.4; MPa
